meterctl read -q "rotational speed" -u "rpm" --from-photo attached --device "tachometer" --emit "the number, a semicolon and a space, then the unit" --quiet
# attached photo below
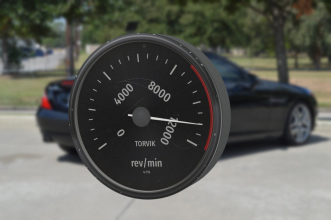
11000; rpm
